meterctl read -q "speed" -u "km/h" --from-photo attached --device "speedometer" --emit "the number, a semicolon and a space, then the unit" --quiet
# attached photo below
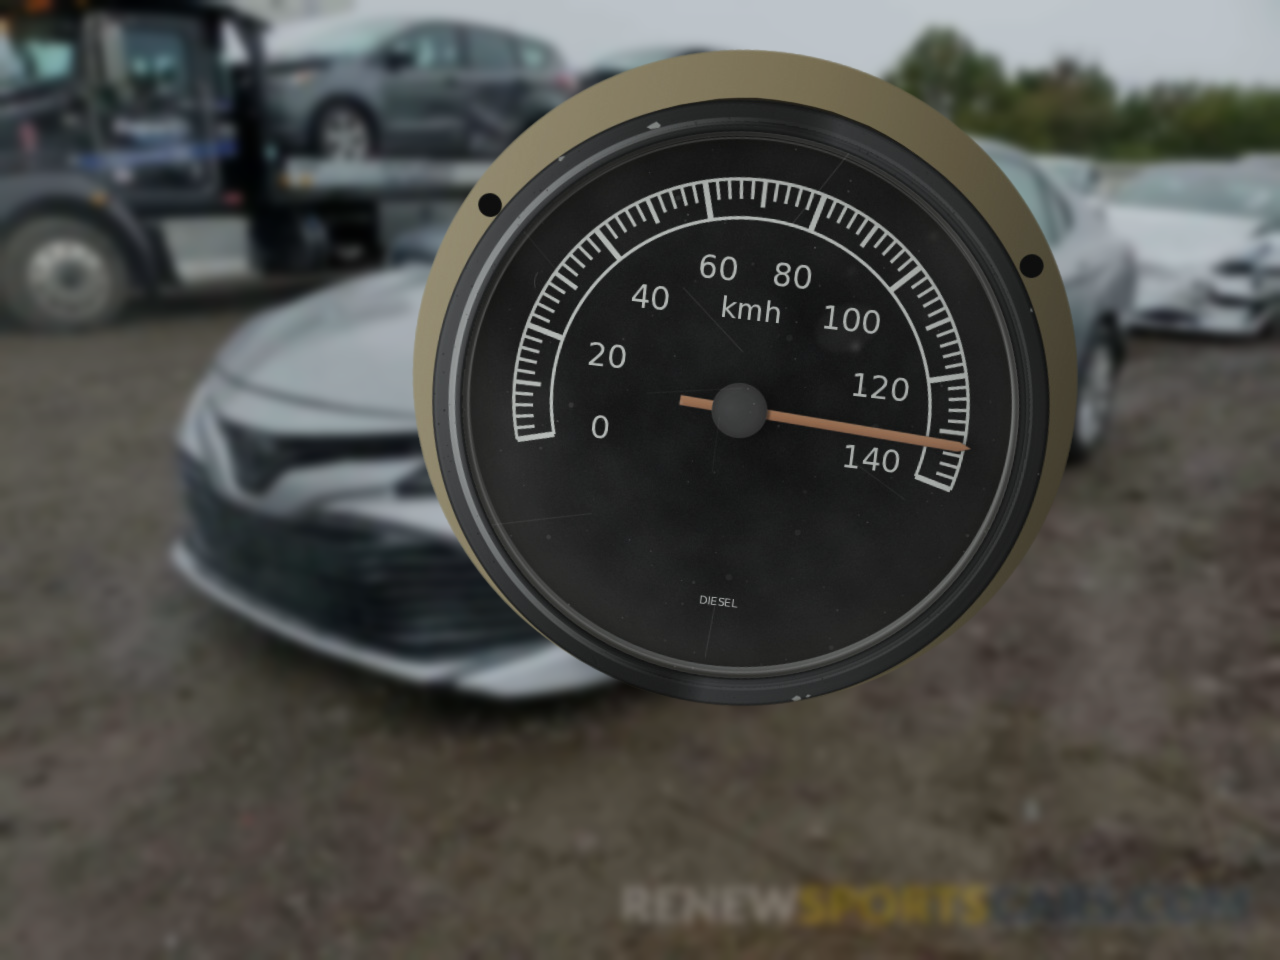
132; km/h
